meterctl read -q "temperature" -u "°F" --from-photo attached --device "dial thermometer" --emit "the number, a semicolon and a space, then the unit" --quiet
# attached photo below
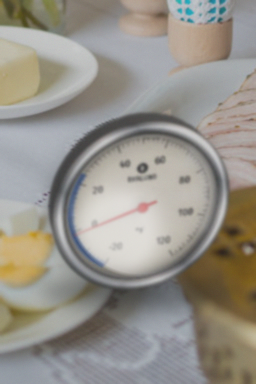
0; °F
